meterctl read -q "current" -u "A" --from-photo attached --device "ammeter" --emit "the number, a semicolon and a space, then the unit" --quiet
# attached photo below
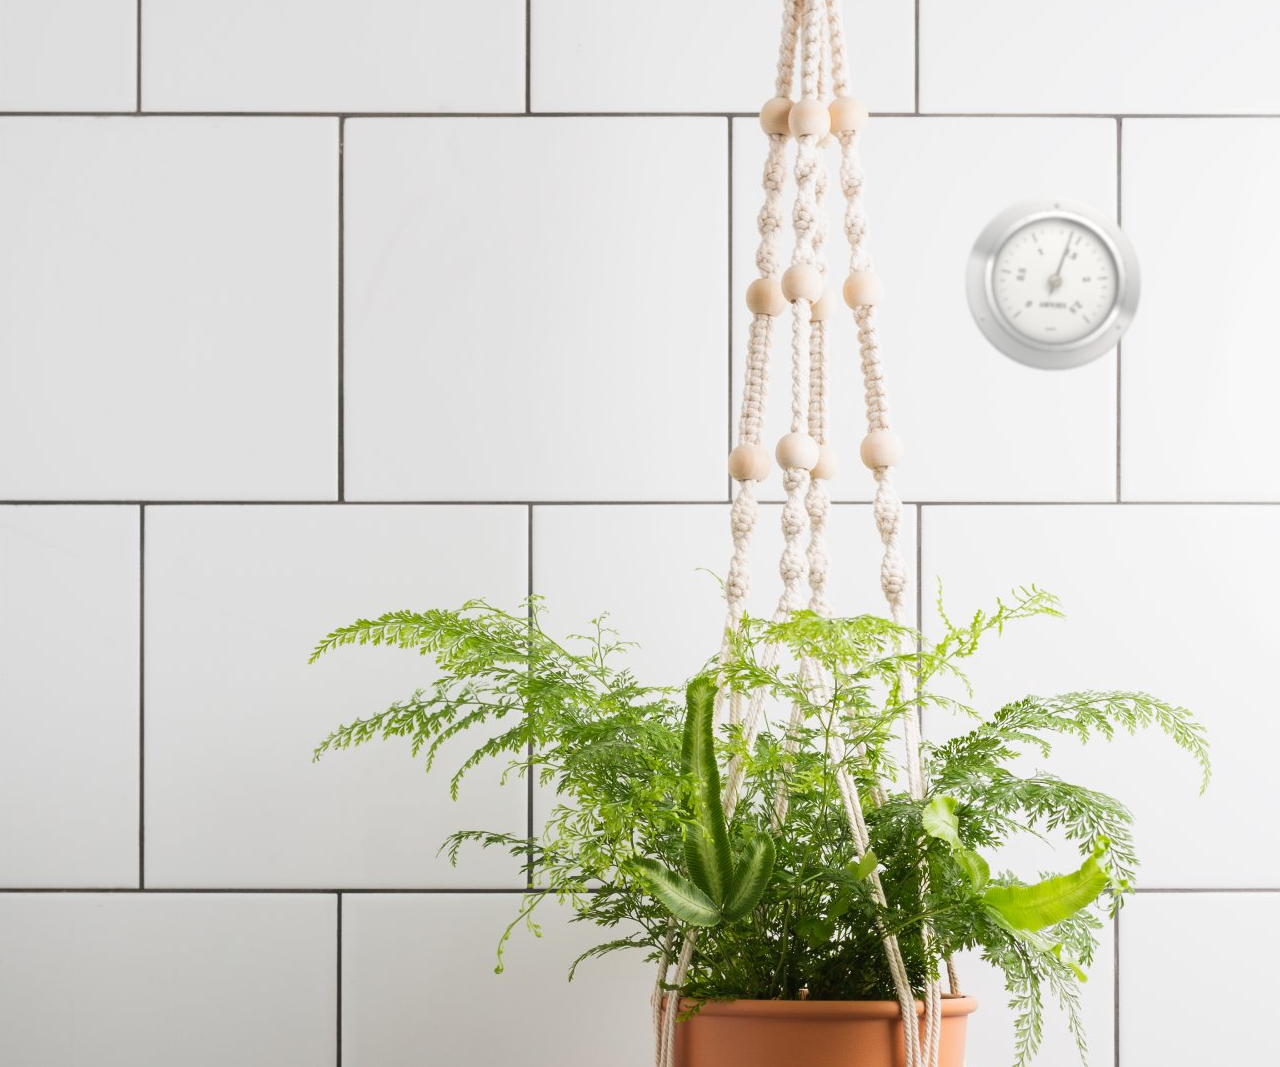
1.4; A
